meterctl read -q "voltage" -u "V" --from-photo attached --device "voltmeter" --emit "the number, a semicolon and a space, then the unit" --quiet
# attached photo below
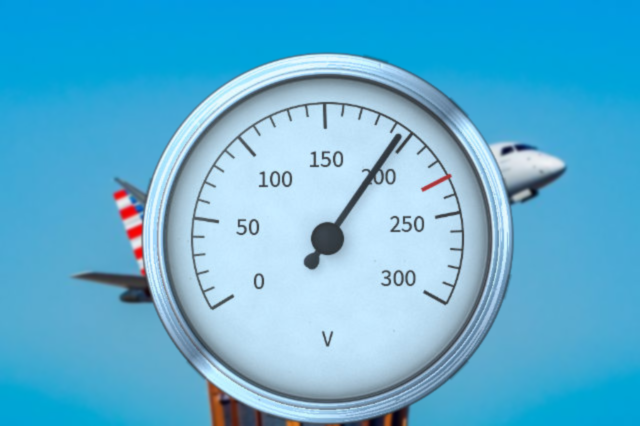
195; V
